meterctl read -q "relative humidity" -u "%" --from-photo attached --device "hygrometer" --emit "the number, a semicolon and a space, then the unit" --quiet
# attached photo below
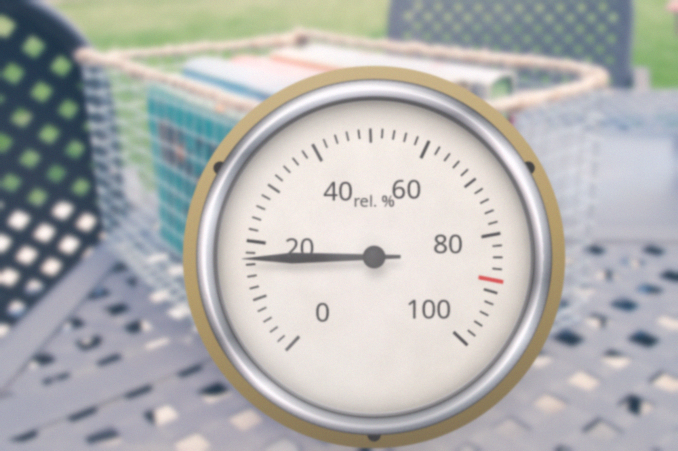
17; %
